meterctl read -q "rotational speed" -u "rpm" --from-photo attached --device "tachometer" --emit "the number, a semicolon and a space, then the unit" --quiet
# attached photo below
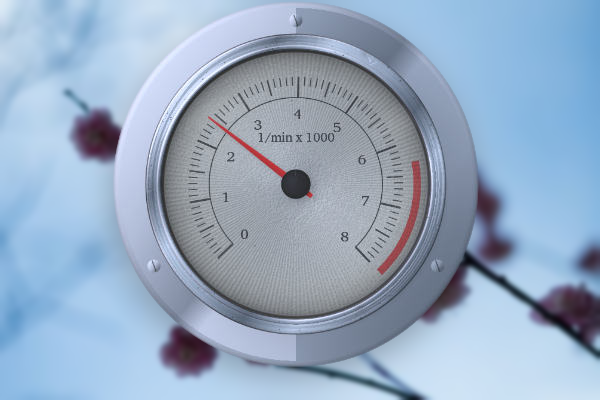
2400; rpm
